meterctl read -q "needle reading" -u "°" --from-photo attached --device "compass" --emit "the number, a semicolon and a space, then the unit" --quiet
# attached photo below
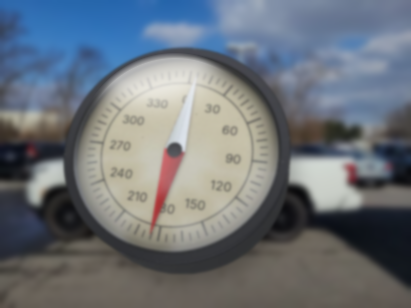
185; °
